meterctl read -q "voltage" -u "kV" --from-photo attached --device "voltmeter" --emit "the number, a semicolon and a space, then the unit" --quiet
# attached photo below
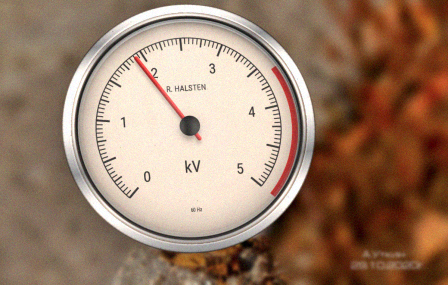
1.9; kV
